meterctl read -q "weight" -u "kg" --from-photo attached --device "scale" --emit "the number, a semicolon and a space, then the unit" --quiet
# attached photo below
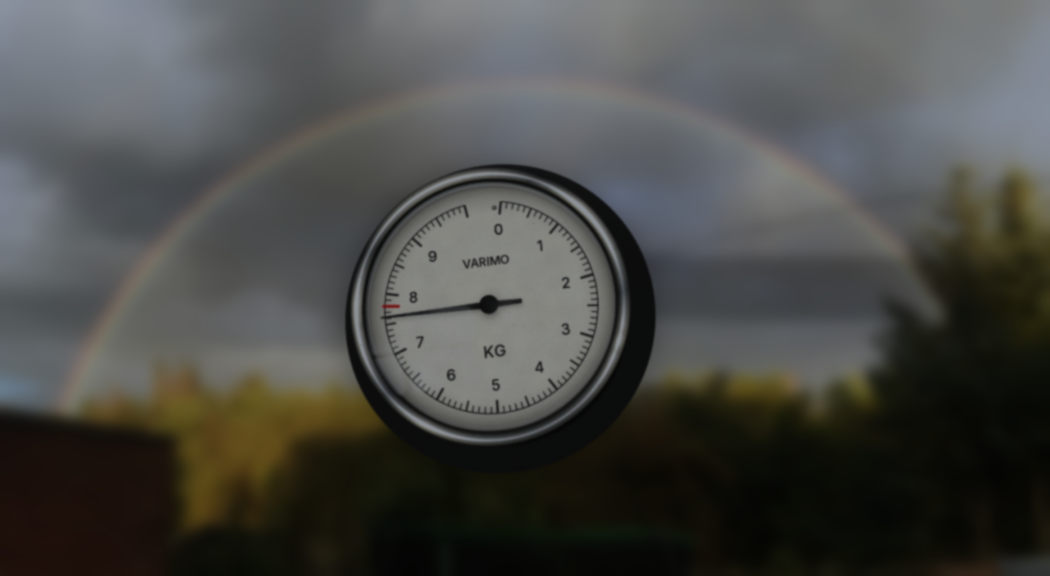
7.6; kg
